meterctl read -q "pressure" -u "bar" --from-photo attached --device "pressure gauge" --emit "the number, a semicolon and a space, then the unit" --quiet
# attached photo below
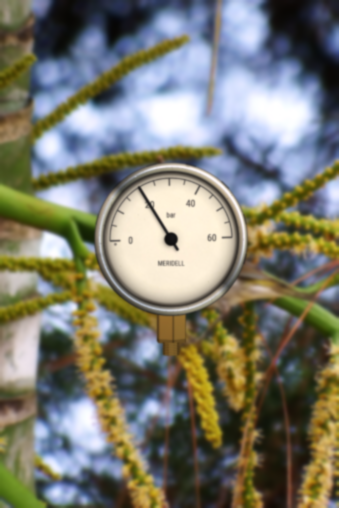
20; bar
